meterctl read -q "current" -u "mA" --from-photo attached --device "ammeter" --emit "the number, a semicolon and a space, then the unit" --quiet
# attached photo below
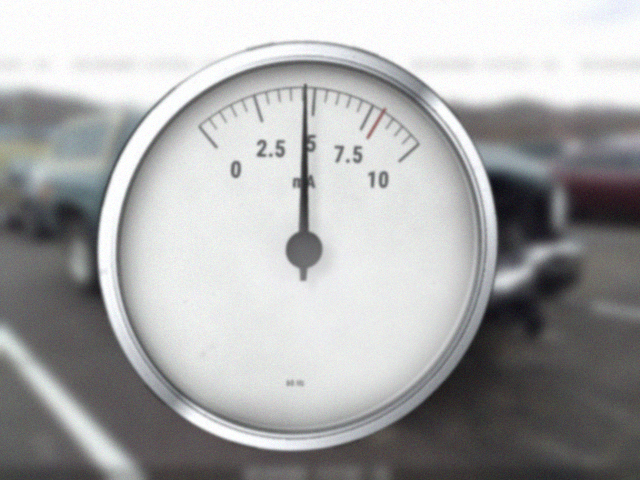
4.5; mA
